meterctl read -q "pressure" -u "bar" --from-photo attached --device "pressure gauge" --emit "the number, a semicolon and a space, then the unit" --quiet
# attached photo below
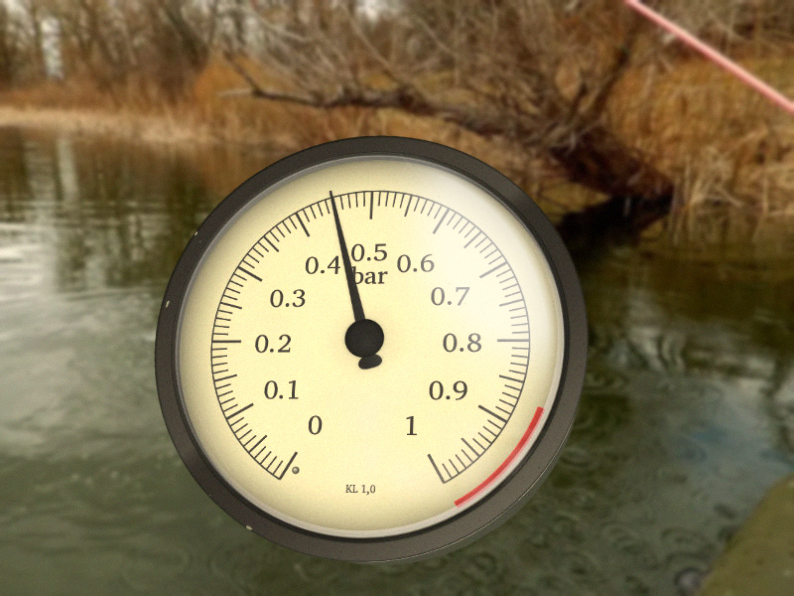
0.45; bar
